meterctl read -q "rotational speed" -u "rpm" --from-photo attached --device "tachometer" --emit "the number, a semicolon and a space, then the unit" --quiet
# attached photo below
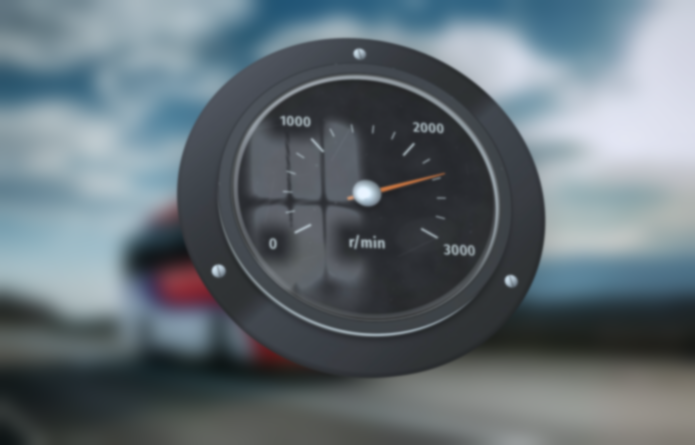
2400; rpm
